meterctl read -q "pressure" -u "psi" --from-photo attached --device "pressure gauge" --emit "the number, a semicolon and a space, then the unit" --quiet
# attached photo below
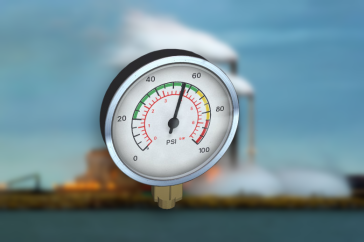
55; psi
